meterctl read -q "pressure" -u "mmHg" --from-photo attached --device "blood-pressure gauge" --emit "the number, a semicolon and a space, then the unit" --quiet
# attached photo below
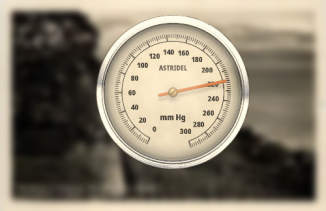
220; mmHg
